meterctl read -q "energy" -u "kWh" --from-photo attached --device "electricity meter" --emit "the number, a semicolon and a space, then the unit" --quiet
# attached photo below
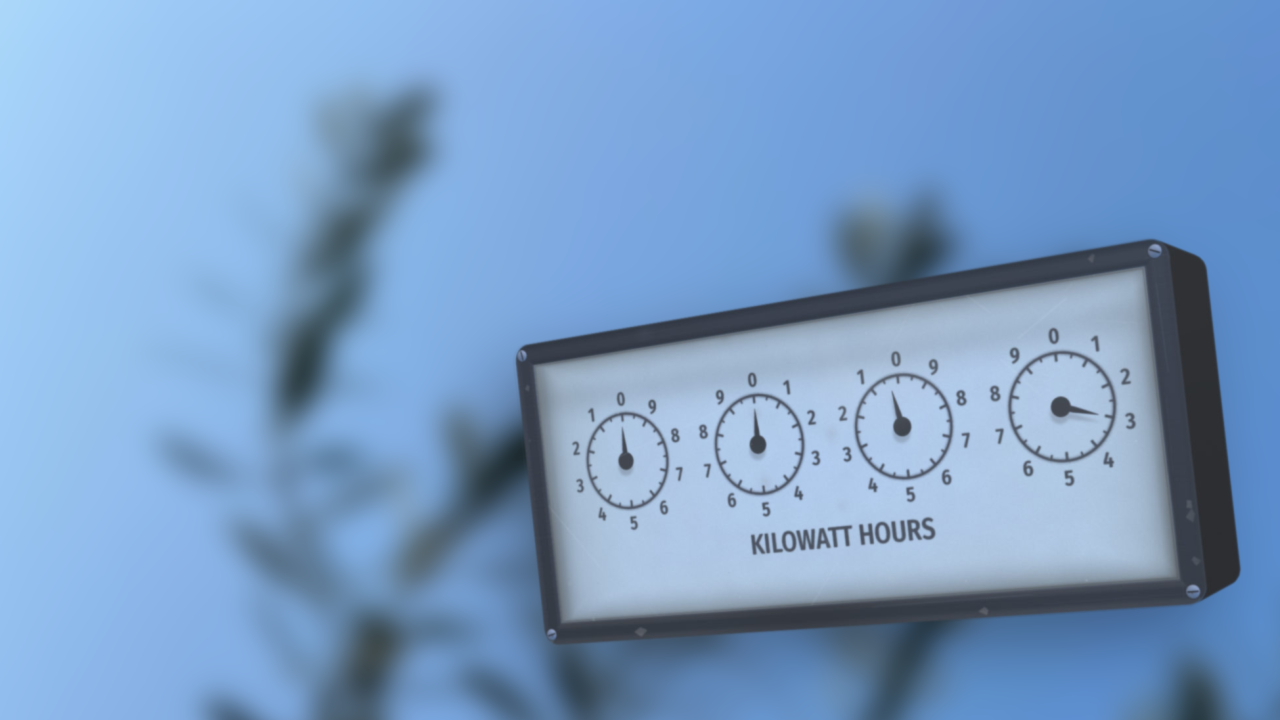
3; kWh
